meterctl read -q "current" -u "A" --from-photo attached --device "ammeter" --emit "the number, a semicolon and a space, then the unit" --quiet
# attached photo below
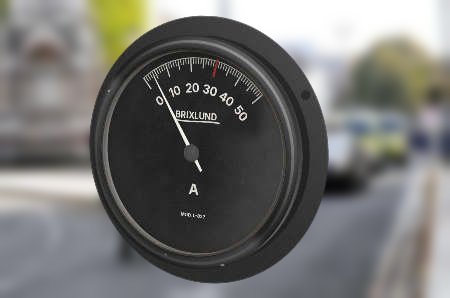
5; A
